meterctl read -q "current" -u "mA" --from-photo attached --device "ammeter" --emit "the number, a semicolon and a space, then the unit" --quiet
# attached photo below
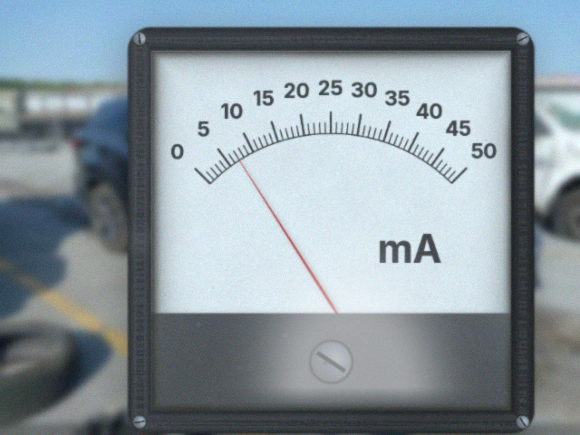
7; mA
